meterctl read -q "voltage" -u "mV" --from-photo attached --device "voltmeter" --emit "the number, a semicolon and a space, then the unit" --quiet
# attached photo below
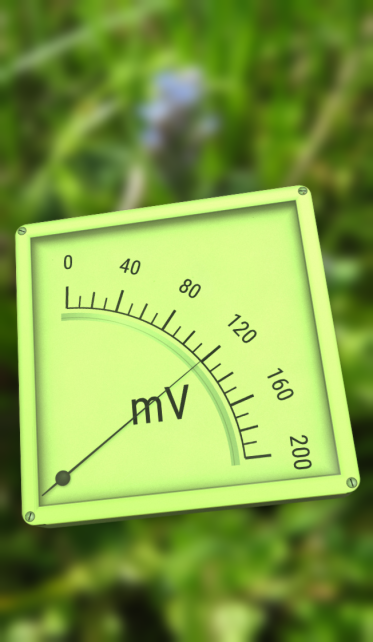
120; mV
